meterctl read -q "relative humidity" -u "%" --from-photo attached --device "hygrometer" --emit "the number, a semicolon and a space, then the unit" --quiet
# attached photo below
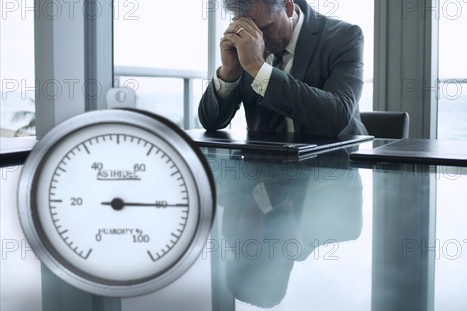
80; %
